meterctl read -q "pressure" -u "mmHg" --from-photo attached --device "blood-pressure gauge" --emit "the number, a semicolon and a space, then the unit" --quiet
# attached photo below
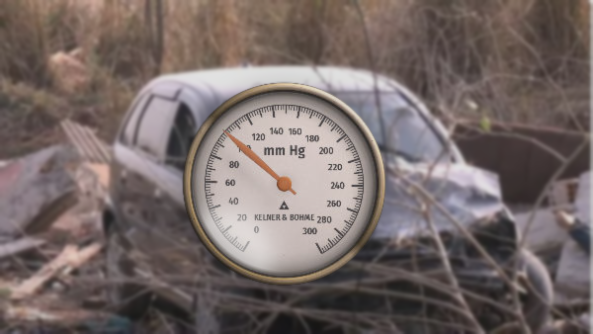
100; mmHg
